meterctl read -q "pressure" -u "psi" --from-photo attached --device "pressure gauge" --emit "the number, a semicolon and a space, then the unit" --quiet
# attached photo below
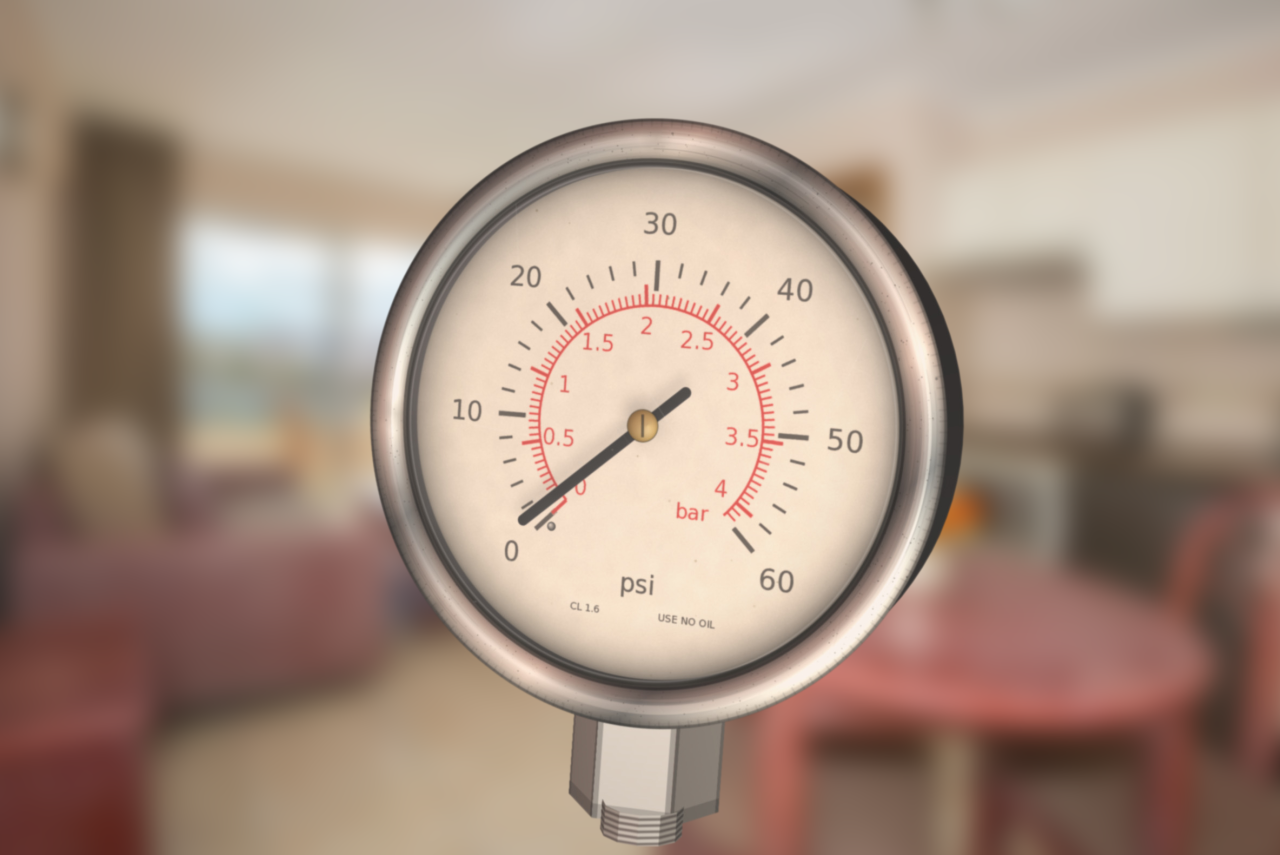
1; psi
